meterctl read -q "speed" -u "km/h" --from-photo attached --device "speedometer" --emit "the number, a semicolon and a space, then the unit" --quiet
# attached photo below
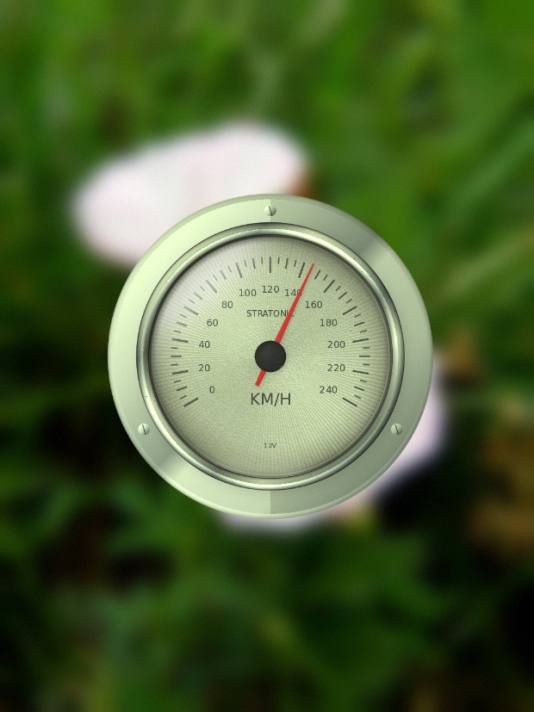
145; km/h
